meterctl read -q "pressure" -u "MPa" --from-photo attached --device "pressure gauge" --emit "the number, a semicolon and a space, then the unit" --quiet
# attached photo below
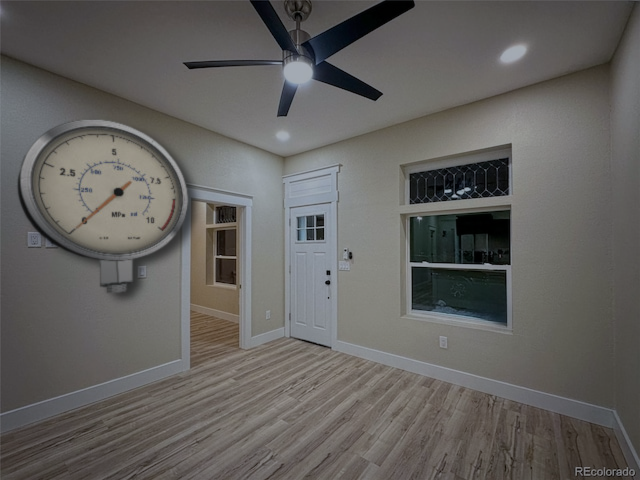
0; MPa
